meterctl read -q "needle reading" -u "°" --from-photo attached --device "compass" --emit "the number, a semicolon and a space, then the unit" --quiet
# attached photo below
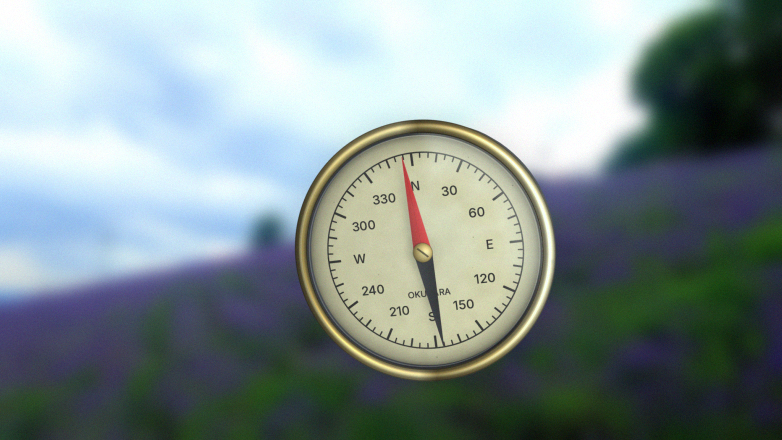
355; °
